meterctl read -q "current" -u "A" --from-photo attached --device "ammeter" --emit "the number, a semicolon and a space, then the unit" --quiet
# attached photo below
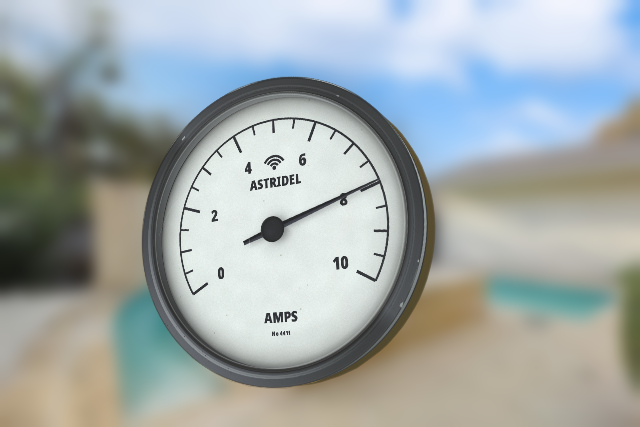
8; A
